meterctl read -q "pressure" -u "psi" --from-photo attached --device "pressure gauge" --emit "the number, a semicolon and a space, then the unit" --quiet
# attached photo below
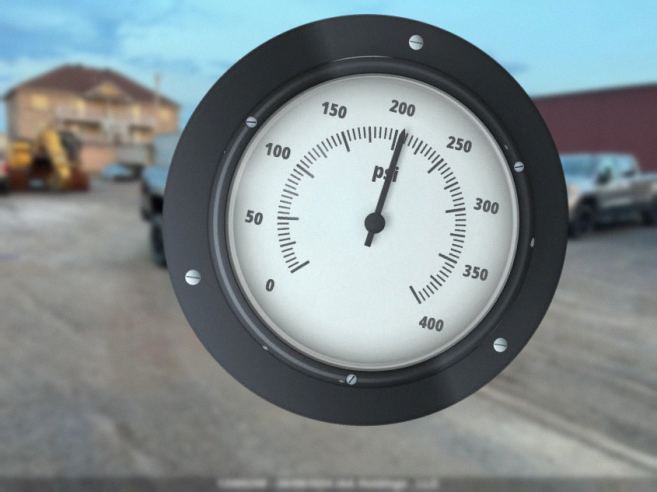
205; psi
